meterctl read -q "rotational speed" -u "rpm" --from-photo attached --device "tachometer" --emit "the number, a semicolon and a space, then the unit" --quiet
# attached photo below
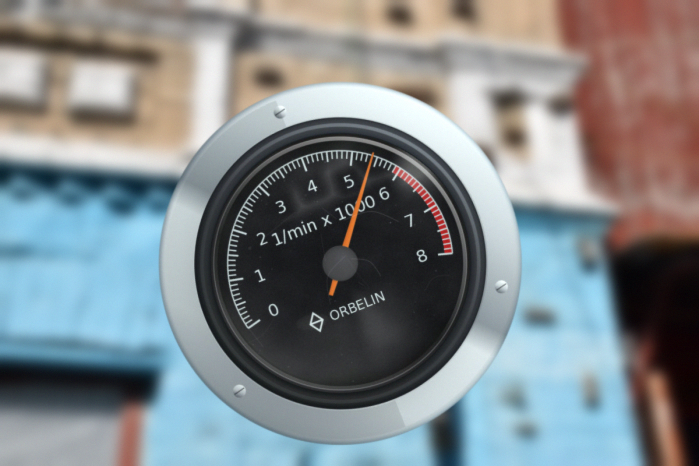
5400; rpm
